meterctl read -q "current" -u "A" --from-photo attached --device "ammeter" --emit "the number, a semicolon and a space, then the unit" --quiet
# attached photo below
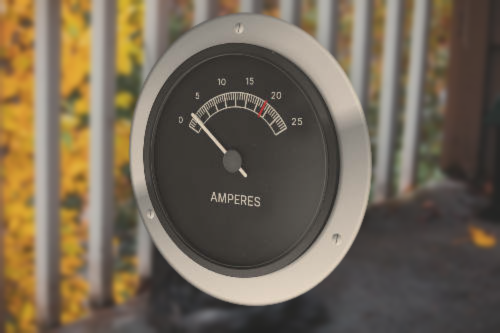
2.5; A
